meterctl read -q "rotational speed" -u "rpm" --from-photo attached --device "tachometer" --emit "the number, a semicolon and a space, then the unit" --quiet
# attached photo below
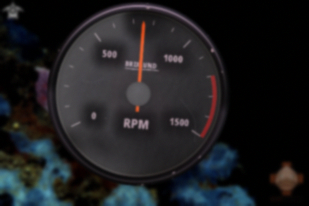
750; rpm
